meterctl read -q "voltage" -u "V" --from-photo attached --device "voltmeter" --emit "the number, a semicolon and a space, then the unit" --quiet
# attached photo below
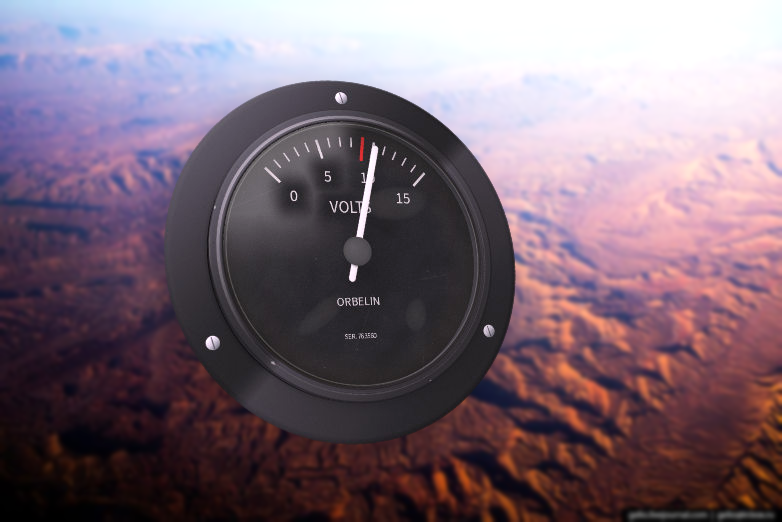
10; V
